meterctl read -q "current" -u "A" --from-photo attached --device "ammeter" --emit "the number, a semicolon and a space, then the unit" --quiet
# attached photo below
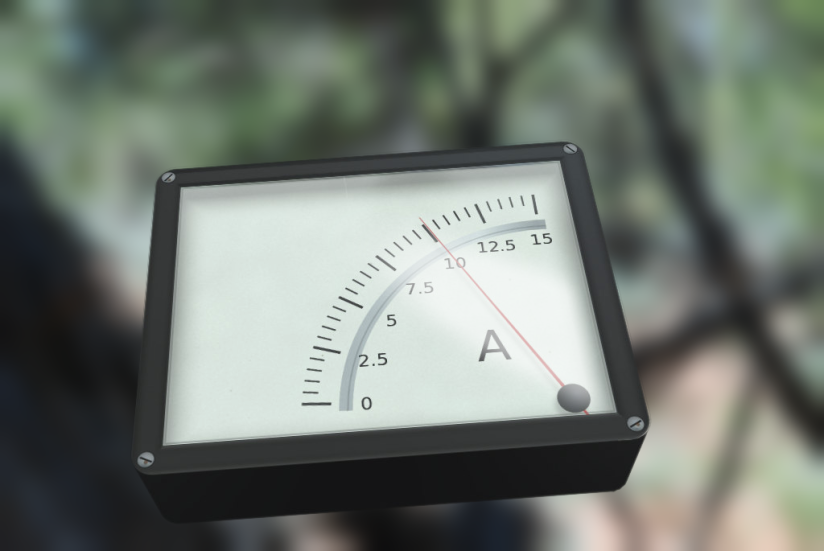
10; A
